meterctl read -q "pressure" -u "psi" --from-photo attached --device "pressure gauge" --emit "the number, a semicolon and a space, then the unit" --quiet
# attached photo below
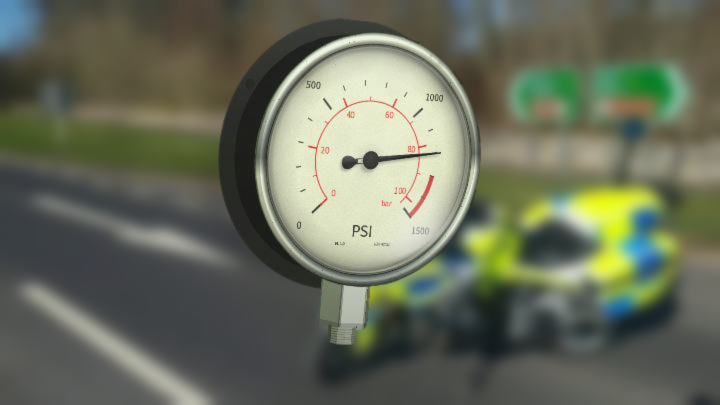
1200; psi
